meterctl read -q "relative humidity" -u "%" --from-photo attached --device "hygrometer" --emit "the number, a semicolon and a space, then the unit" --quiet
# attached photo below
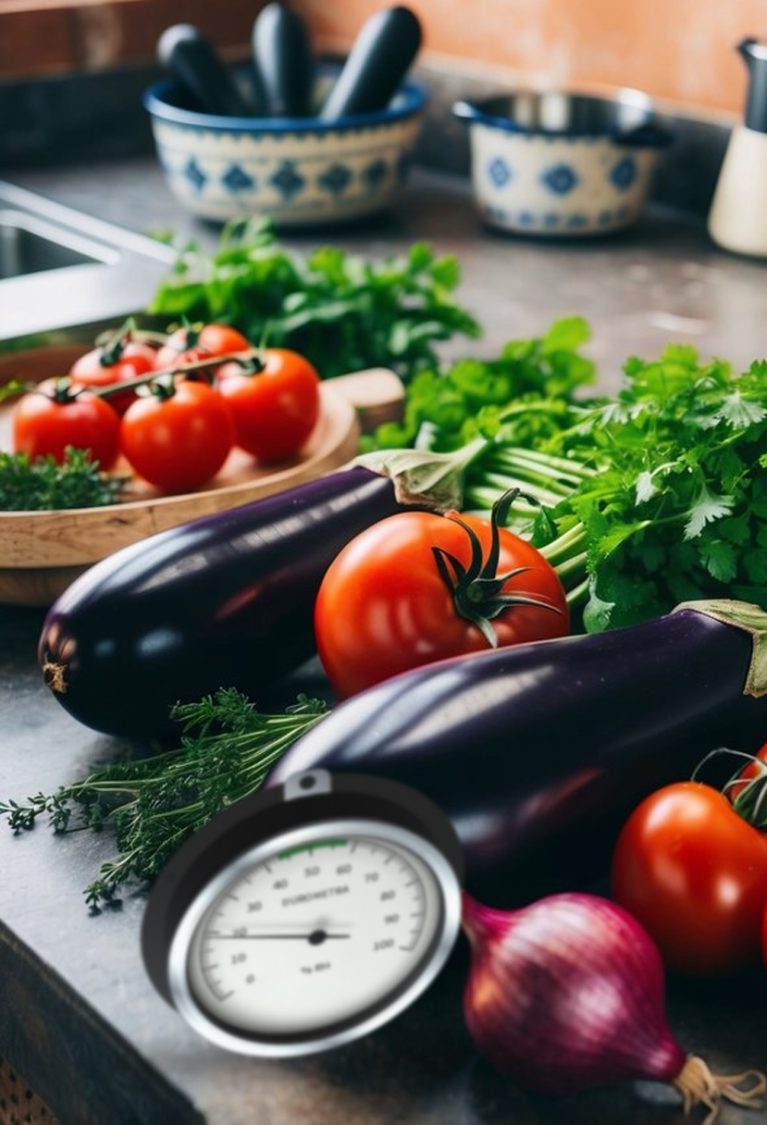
20; %
